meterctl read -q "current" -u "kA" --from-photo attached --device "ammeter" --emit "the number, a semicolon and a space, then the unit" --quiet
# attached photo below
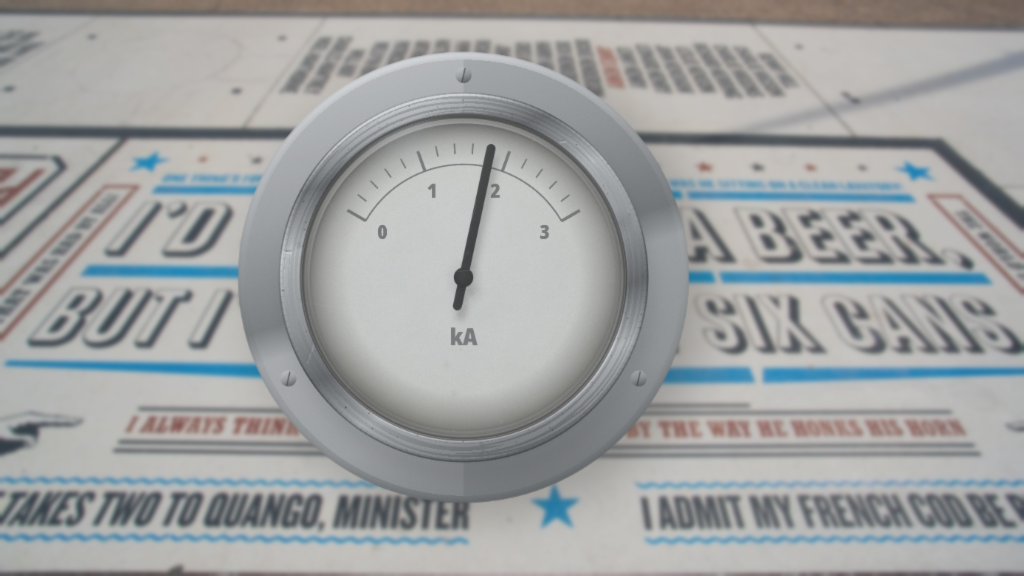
1.8; kA
